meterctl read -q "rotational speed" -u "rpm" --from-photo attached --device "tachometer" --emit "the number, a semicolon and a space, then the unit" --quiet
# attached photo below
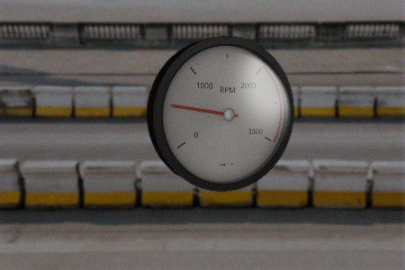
500; rpm
